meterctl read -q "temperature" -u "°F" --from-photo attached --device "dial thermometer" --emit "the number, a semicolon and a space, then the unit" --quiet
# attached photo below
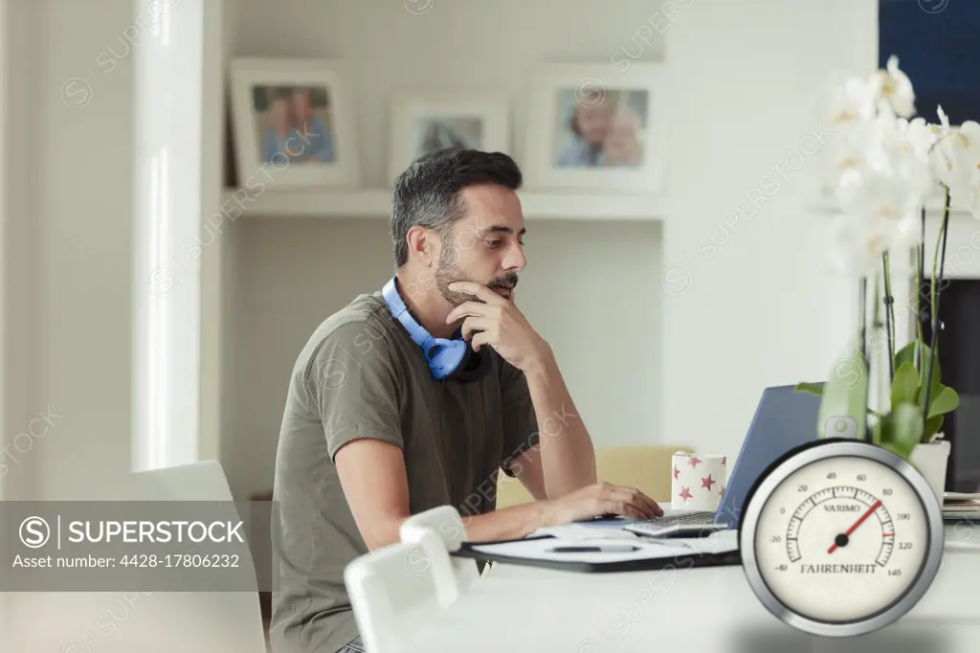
80; °F
